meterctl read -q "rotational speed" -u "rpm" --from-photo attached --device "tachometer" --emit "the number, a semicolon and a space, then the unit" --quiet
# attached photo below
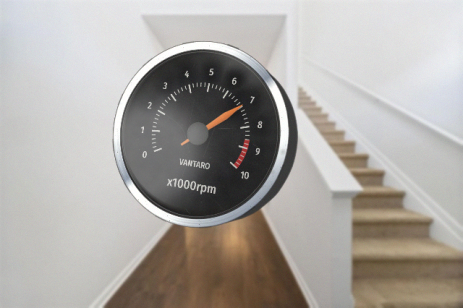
7000; rpm
